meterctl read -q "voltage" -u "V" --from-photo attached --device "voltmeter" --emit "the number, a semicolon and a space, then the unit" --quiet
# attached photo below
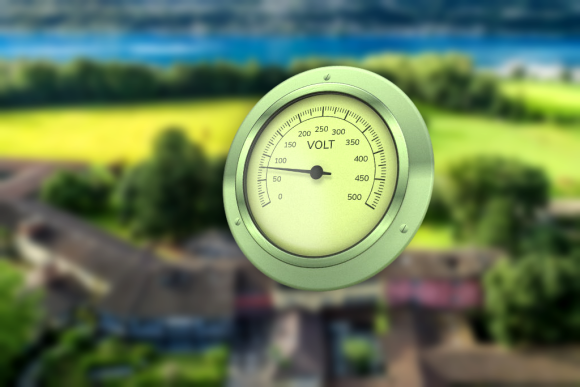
75; V
